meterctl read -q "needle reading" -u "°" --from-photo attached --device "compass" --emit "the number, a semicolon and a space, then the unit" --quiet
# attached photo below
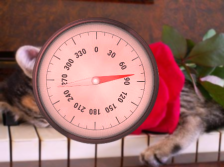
80; °
